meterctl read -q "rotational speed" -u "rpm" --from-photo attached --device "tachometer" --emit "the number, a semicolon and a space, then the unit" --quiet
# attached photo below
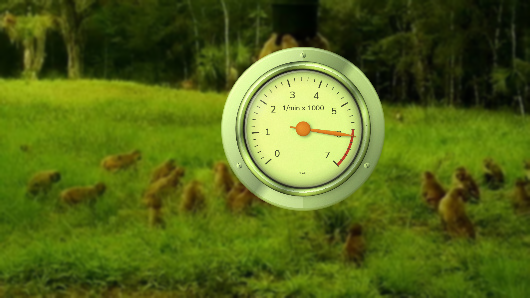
6000; rpm
